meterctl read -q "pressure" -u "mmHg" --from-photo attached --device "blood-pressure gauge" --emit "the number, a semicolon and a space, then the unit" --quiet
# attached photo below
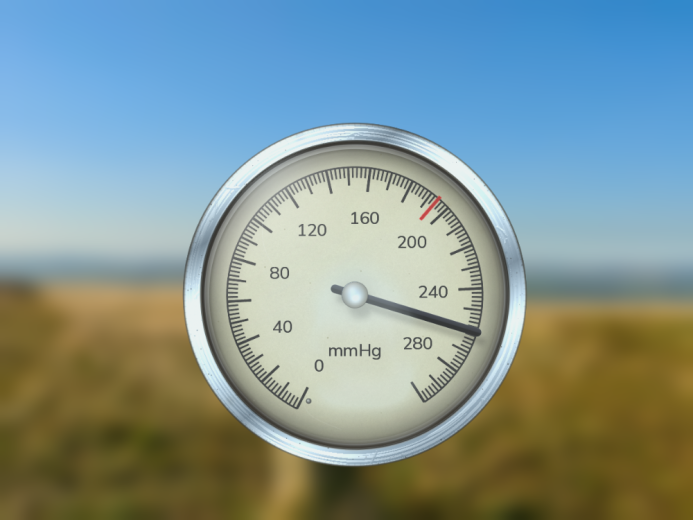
260; mmHg
